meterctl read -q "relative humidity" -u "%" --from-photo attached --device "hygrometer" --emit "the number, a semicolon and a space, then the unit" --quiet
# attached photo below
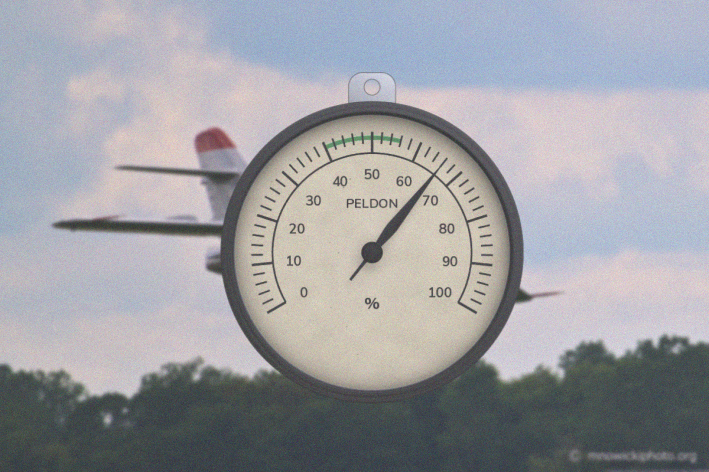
66; %
